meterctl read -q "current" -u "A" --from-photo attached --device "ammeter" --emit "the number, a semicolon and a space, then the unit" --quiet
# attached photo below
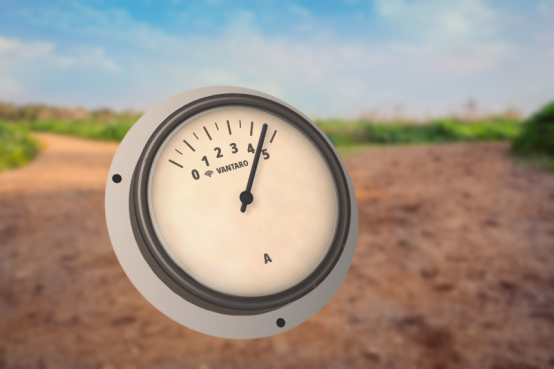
4.5; A
